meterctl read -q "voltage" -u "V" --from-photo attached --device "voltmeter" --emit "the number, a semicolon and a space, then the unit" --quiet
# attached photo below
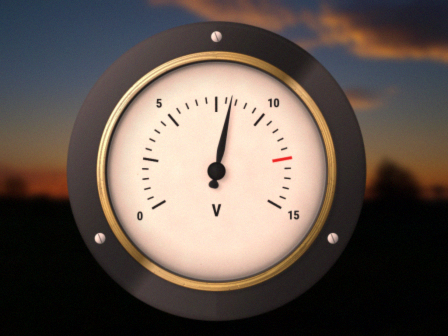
8.25; V
